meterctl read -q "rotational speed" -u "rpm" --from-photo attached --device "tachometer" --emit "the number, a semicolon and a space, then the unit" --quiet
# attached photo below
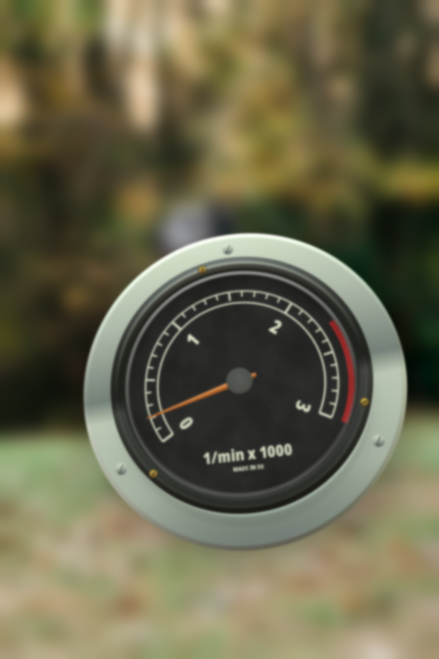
200; rpm
